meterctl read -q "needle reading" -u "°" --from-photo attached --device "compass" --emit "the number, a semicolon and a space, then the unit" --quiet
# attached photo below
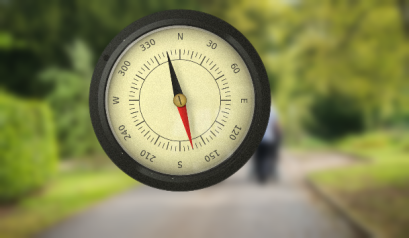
165; °
